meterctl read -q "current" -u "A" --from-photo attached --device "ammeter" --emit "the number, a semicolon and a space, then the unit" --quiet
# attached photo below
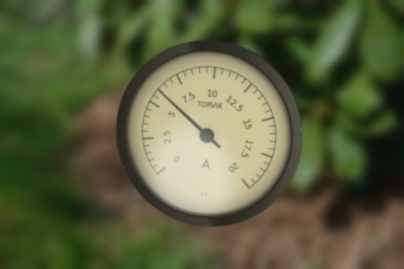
6; A
